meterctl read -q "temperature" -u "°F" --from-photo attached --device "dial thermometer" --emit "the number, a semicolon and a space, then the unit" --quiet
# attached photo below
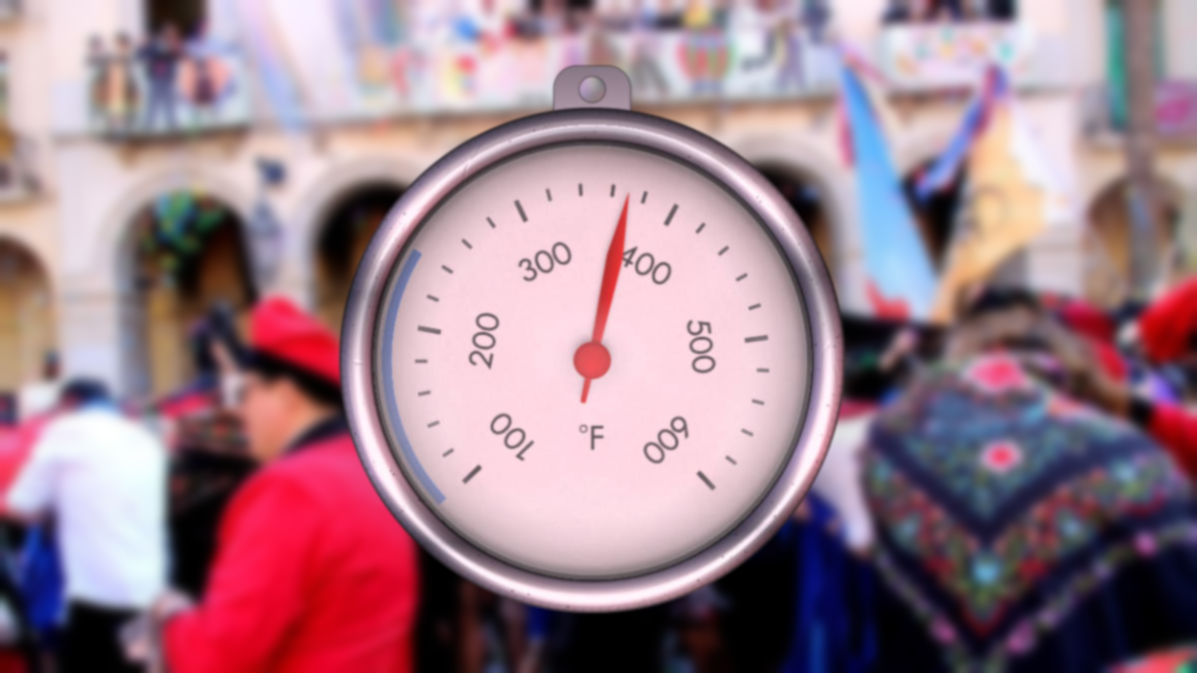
370; °F
